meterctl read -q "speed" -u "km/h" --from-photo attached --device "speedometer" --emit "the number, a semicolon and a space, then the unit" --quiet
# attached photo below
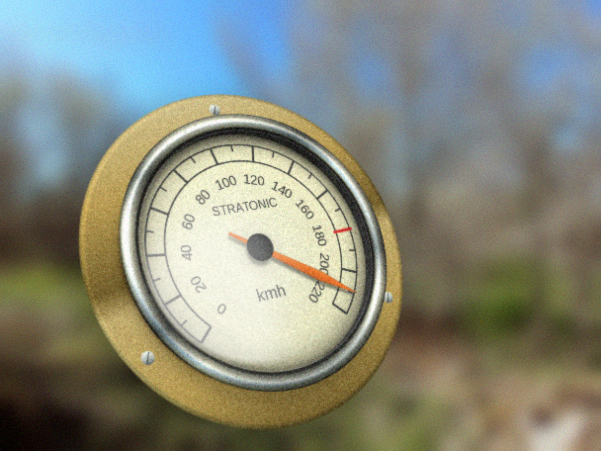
210; km/h
